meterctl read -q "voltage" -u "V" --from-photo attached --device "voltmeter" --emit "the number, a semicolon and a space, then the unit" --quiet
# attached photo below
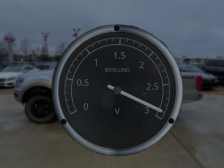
2.9; V
